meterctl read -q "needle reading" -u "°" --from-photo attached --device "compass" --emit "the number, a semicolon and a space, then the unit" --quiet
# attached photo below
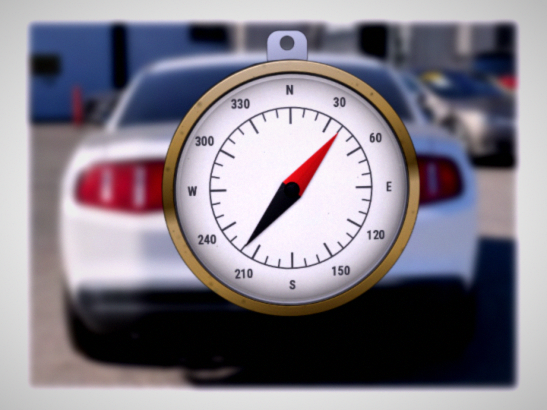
40; °
